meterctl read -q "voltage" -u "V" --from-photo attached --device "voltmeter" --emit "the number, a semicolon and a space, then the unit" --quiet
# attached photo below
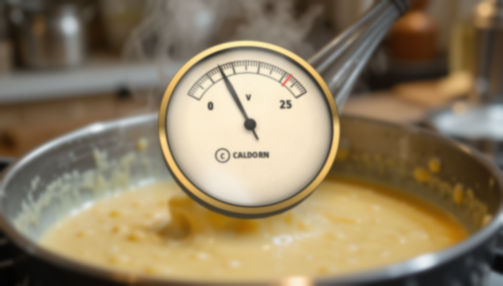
7.5; V
